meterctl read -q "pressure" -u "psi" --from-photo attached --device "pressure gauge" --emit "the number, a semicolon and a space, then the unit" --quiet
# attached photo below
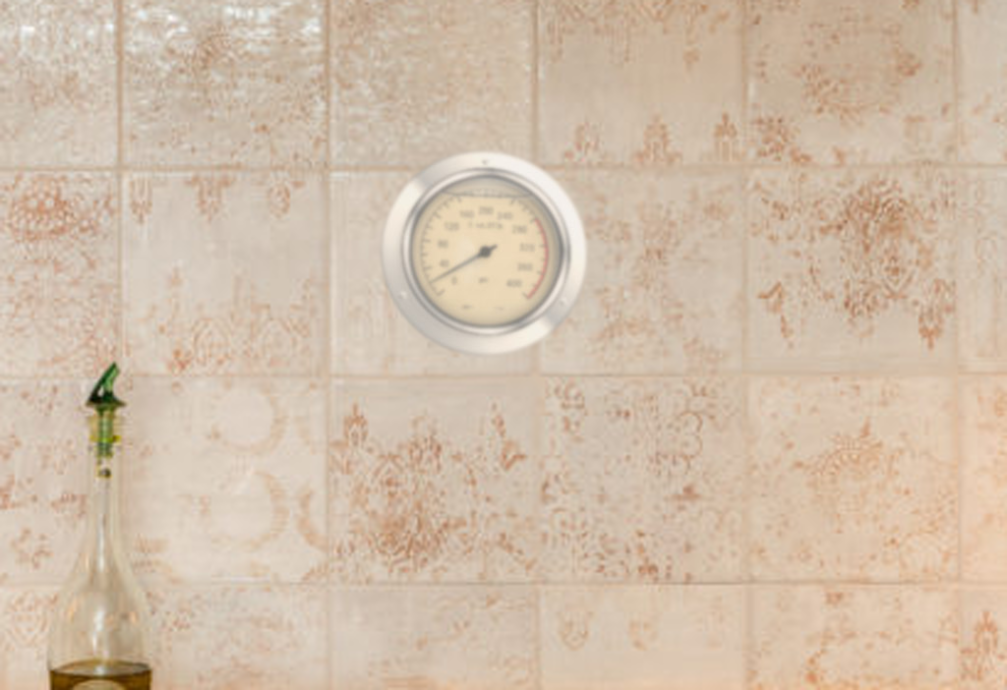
20; psi
